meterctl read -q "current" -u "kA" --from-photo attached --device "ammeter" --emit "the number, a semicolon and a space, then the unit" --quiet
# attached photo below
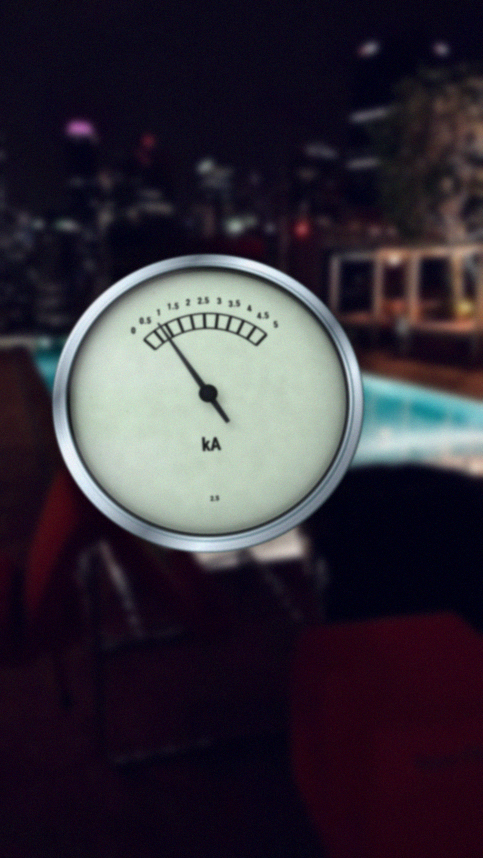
0.75; kA
